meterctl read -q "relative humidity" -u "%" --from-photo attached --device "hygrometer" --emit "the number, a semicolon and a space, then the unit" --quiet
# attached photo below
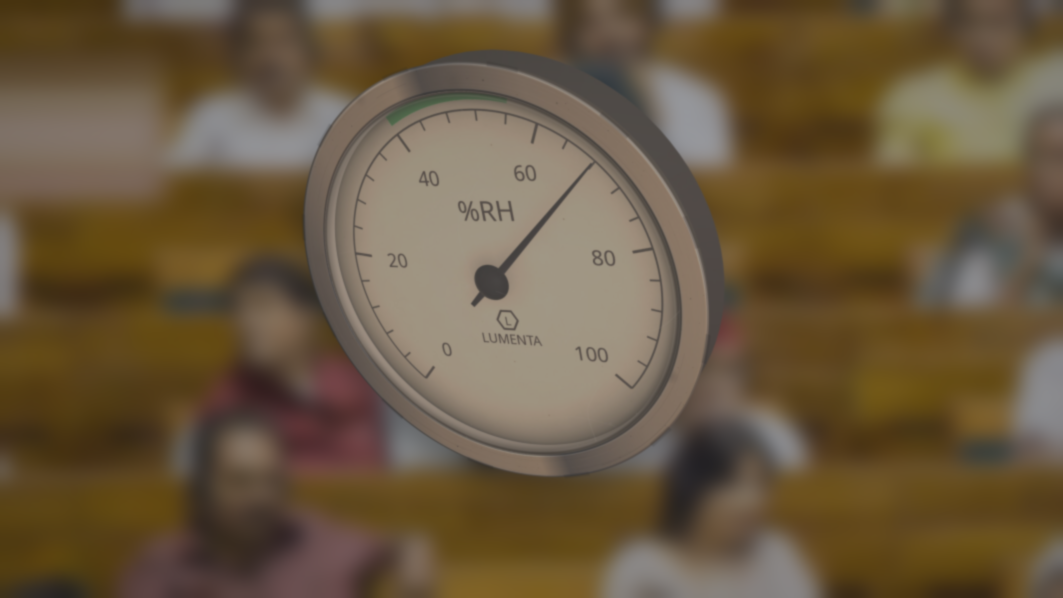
68; %
